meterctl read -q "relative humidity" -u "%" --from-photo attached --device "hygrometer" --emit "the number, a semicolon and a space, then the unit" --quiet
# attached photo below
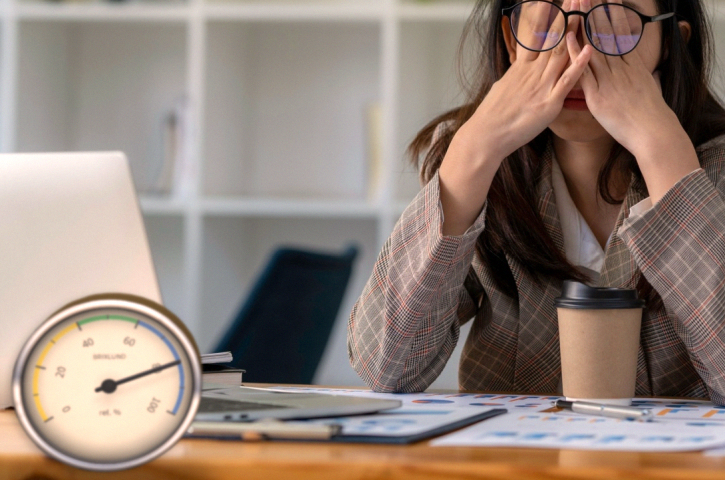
80; %
